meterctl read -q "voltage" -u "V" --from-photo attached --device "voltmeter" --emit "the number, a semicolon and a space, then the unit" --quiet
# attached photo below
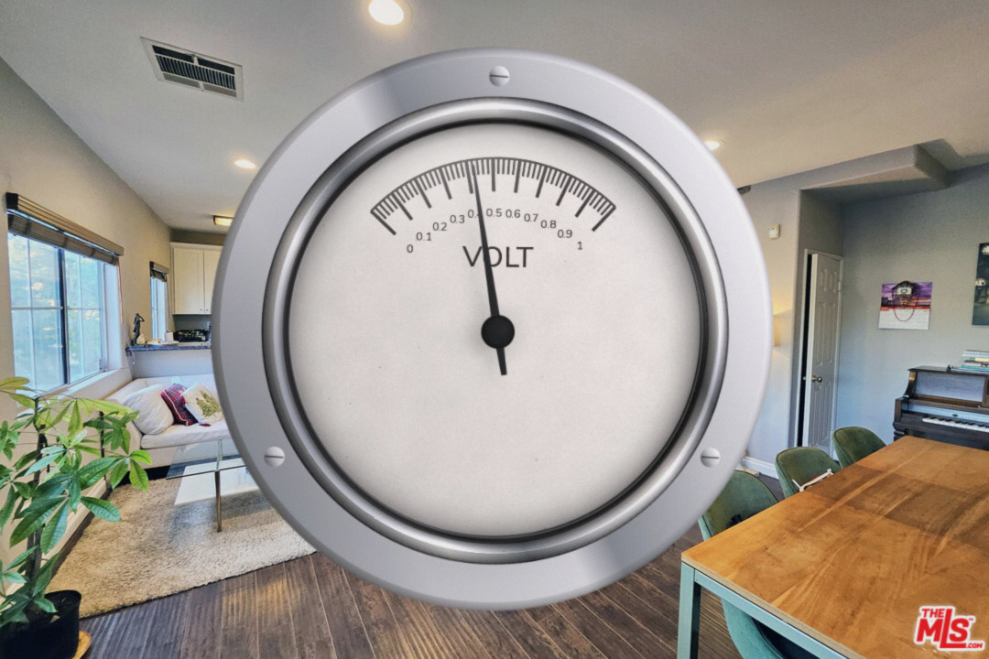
0.42; V
